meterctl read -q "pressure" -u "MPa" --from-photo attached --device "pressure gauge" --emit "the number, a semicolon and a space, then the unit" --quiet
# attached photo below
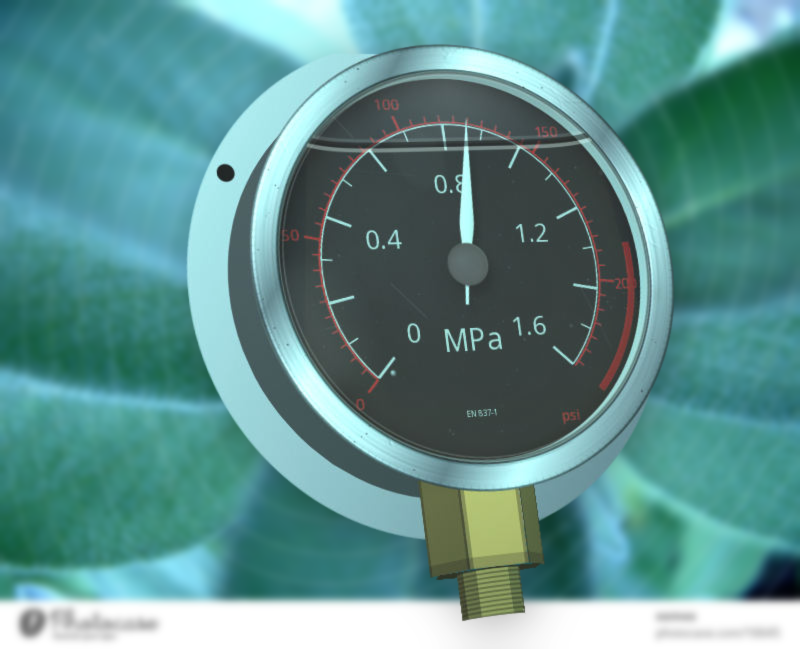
0.85; MPa
